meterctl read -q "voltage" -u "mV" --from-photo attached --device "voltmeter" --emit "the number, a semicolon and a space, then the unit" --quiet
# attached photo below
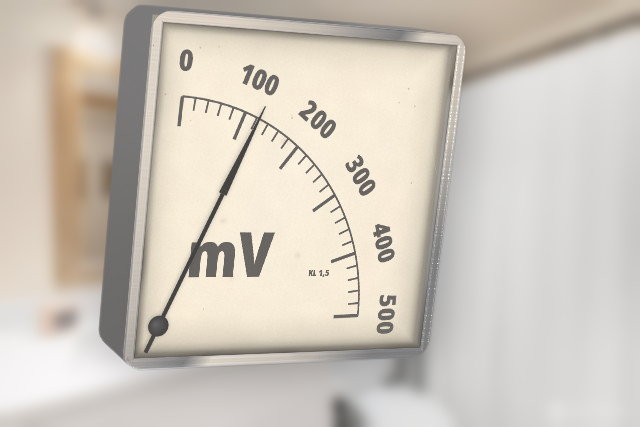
120; mV
